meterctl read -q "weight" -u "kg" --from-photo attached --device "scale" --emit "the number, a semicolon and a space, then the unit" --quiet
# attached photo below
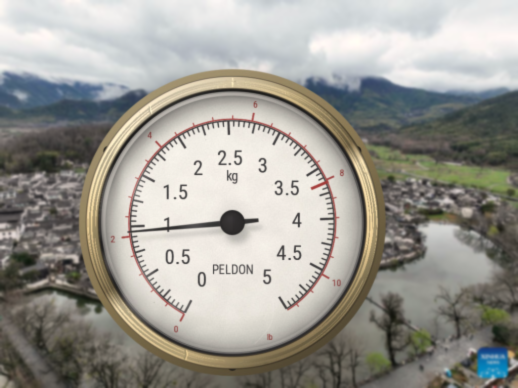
0.95; kg
